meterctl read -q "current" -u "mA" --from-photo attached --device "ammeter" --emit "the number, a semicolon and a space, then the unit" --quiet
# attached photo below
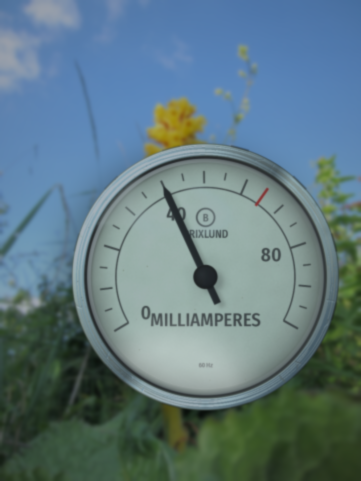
40; mA
